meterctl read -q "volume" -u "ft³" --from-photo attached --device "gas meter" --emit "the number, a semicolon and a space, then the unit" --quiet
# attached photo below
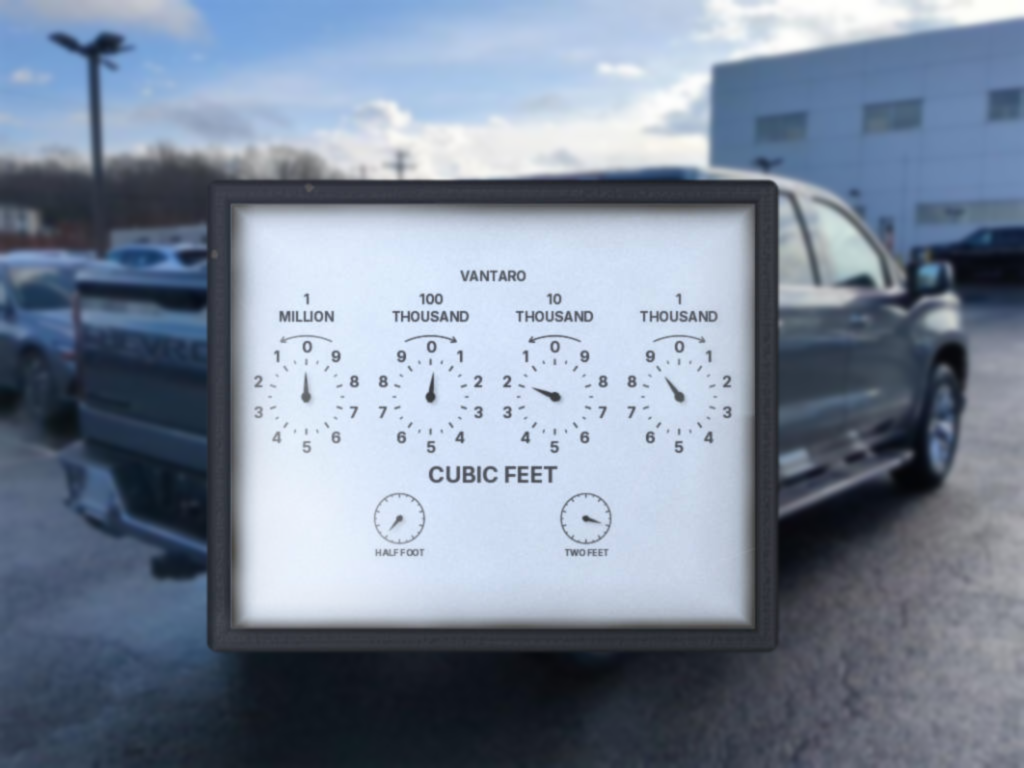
1900; ft³
